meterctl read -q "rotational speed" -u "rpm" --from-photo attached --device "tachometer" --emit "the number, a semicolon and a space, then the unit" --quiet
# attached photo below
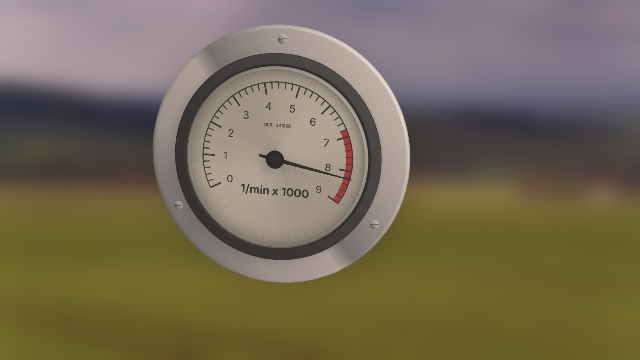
8200; rpm
